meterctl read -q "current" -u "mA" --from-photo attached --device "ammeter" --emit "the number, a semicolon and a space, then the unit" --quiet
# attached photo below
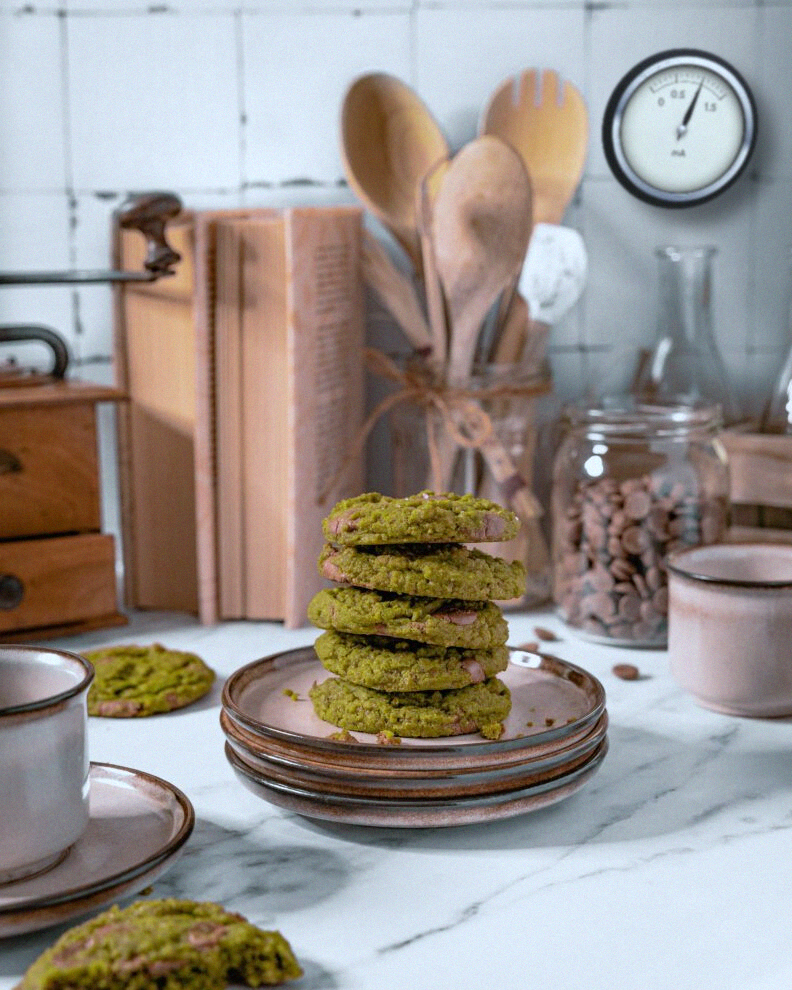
1; mA
